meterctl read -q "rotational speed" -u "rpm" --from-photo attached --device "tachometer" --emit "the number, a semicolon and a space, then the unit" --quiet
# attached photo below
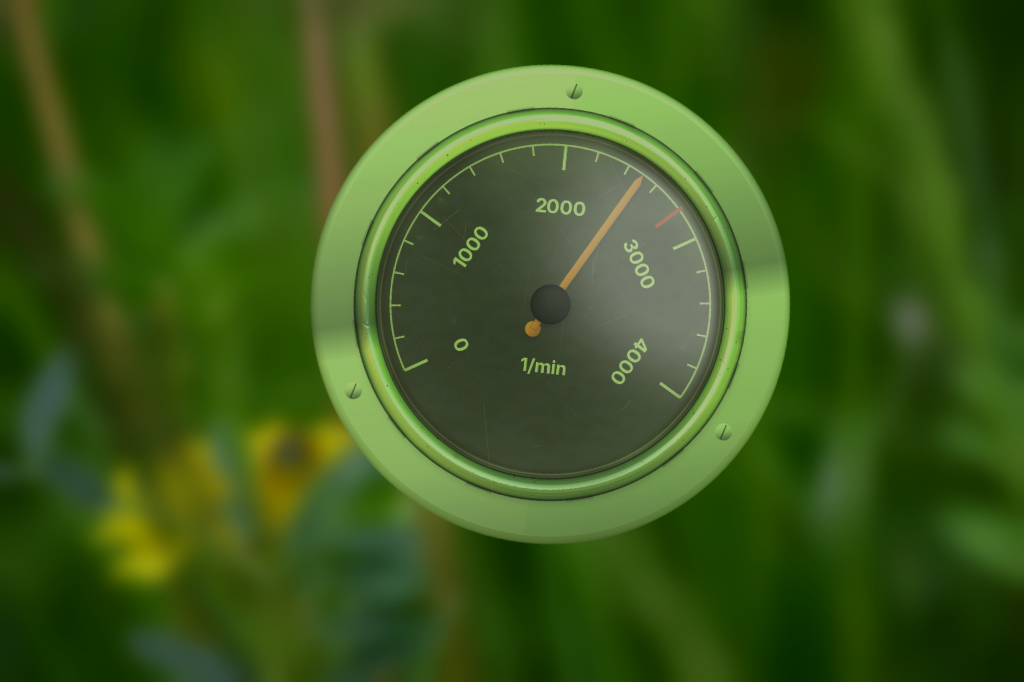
2500; rpm
